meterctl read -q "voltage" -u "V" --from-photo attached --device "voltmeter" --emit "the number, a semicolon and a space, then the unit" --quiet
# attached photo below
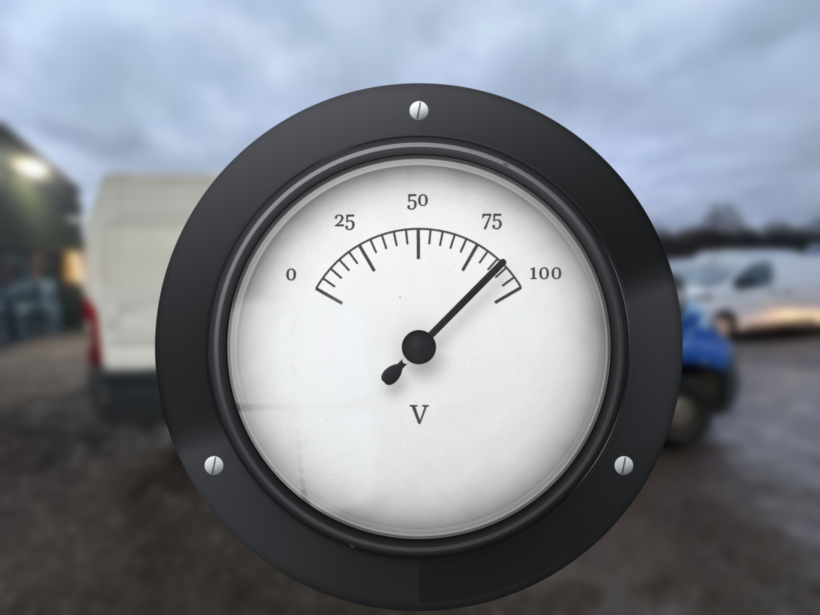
87.5; V
